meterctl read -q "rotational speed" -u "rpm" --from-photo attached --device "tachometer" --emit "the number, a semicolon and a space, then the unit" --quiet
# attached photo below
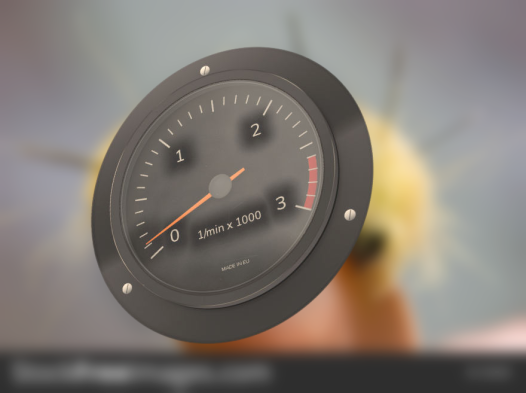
100; rpm
